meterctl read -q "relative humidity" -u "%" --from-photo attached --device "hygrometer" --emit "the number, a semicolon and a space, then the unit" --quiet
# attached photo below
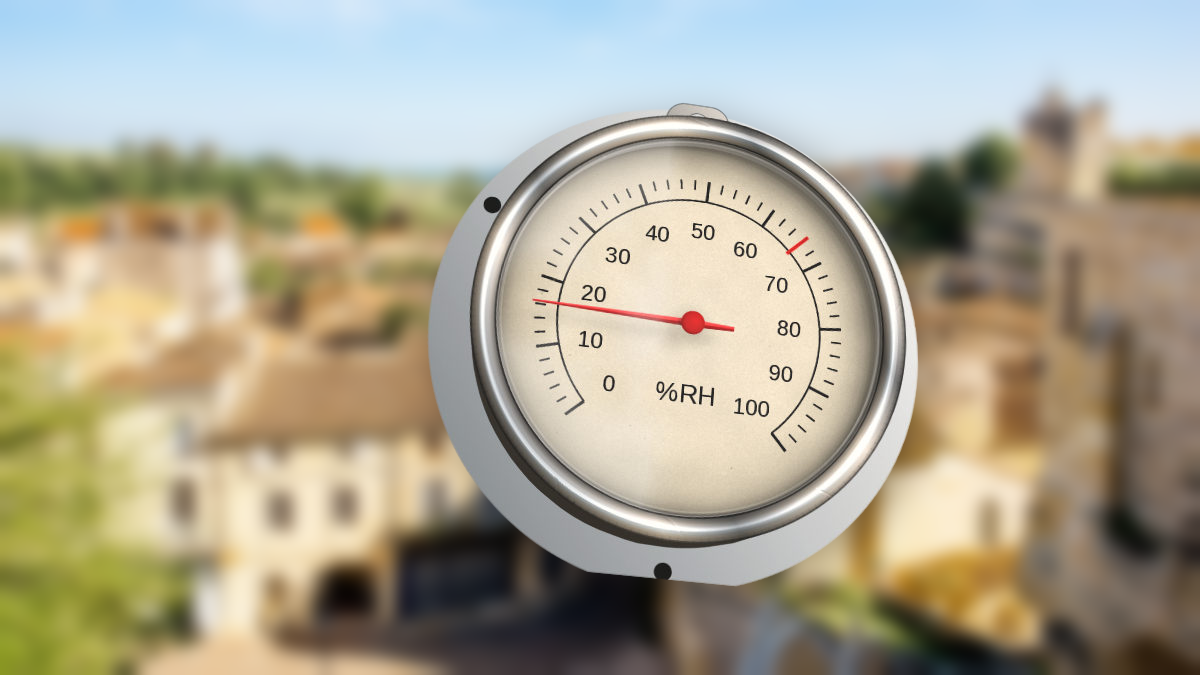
16; %
